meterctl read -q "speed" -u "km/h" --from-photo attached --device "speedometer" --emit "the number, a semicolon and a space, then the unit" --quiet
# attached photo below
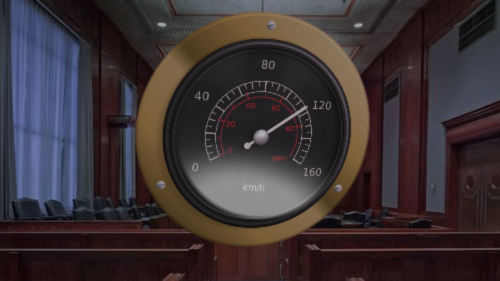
115; km/h
